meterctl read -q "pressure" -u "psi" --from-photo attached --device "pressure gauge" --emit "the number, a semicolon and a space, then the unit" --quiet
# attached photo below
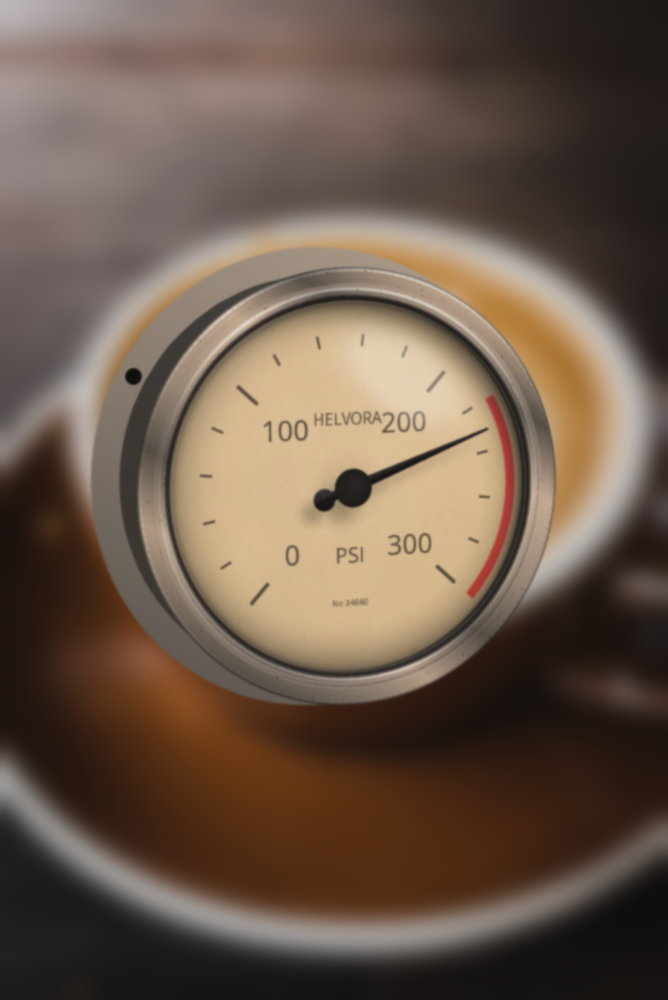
230; psi
